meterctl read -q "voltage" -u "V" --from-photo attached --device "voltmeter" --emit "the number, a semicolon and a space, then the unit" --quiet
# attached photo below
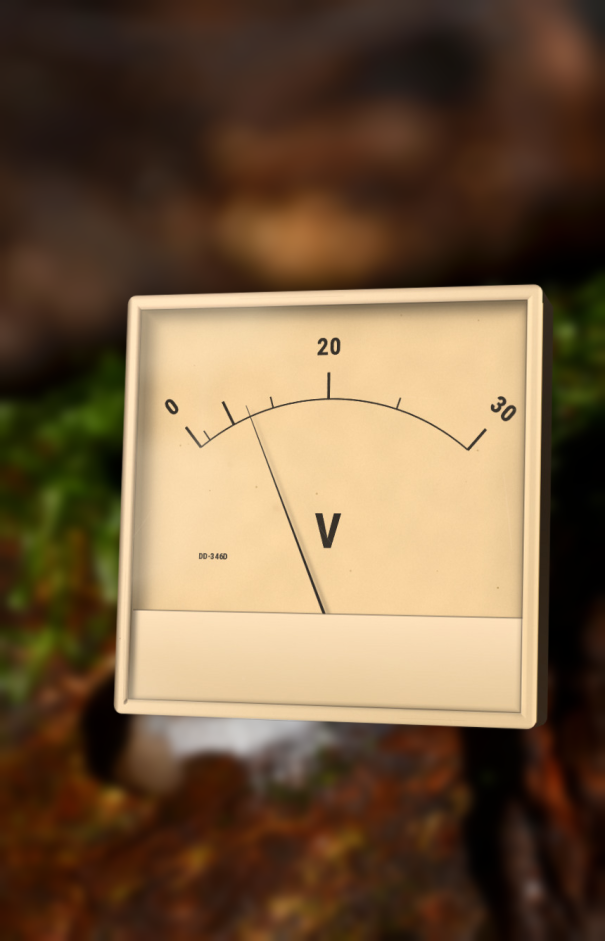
12.5; V
